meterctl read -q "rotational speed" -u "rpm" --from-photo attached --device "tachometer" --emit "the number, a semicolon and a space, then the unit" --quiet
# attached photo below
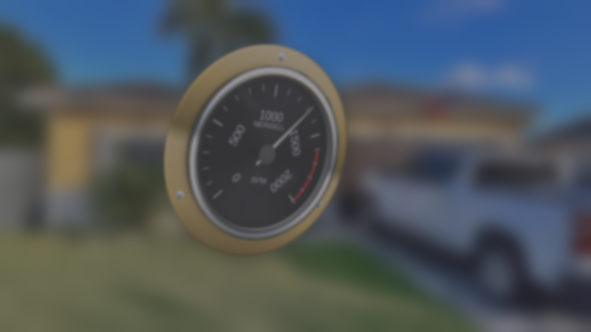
1300; rpm
